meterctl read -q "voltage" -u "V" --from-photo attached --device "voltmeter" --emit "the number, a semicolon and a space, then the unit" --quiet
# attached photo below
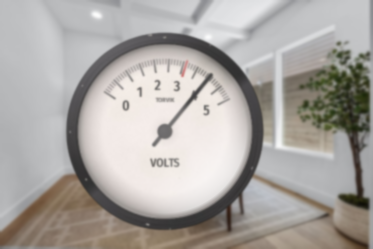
4; V
